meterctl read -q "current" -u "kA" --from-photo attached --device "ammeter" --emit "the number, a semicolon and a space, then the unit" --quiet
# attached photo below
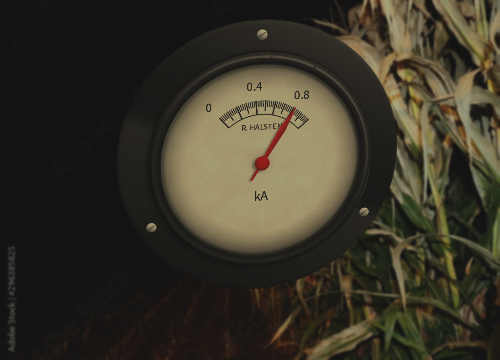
0.8; kA
